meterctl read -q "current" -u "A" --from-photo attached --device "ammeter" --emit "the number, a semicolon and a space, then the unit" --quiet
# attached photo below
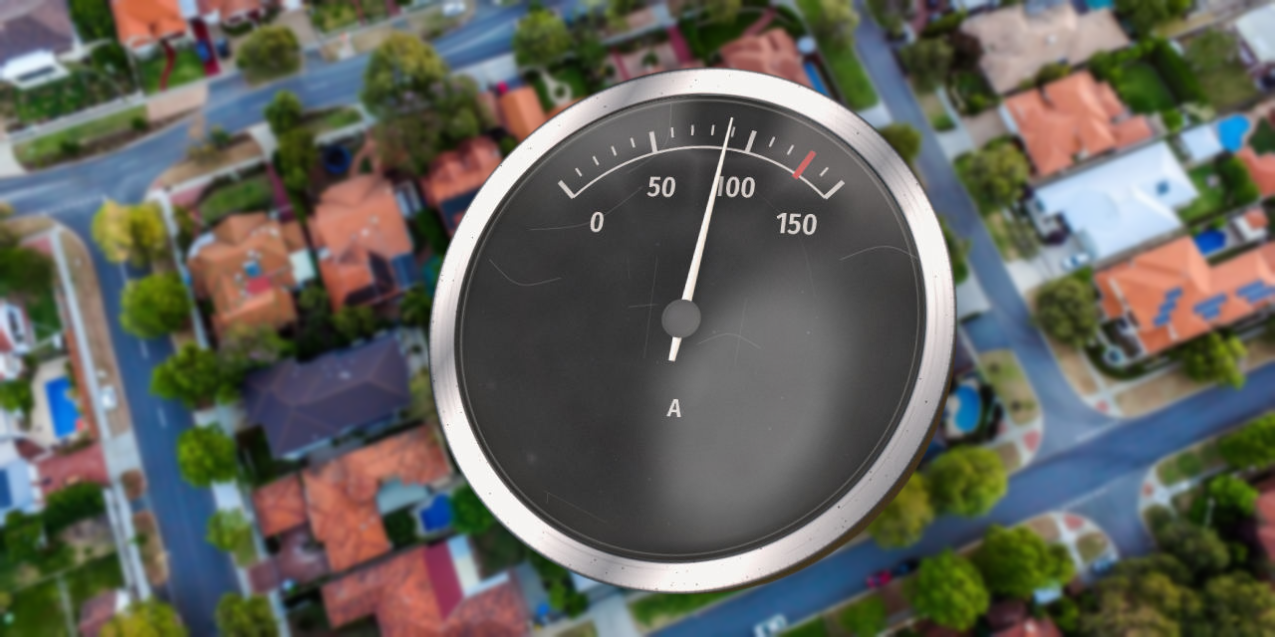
90; A
